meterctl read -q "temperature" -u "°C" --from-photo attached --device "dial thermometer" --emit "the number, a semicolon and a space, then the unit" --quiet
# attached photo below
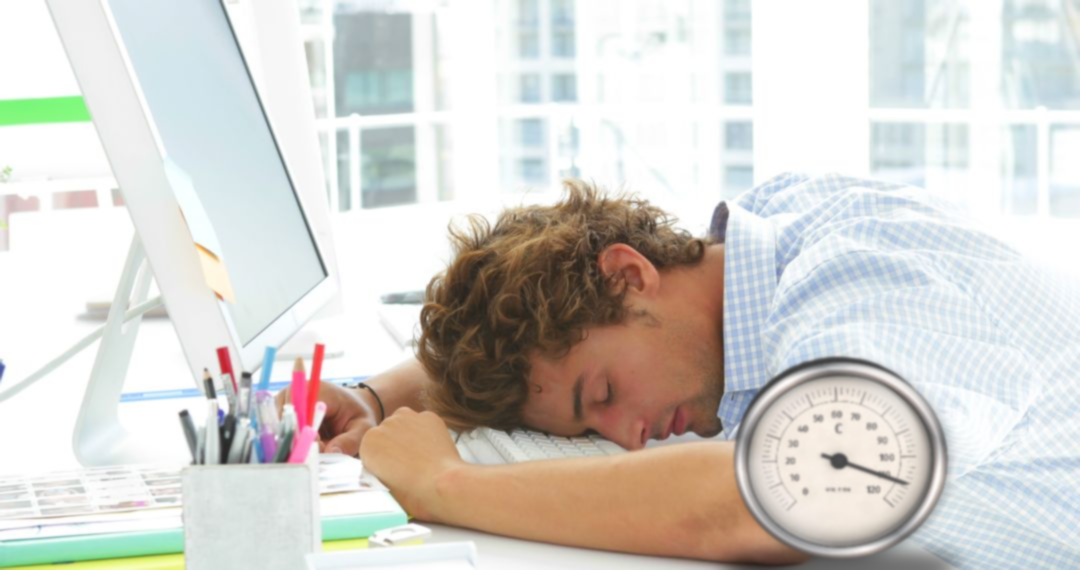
110; °C
